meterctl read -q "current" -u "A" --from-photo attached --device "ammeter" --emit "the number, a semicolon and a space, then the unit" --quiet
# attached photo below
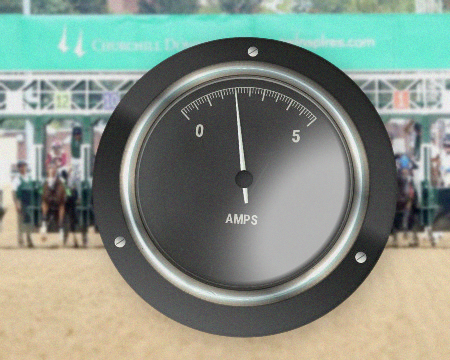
2; A
